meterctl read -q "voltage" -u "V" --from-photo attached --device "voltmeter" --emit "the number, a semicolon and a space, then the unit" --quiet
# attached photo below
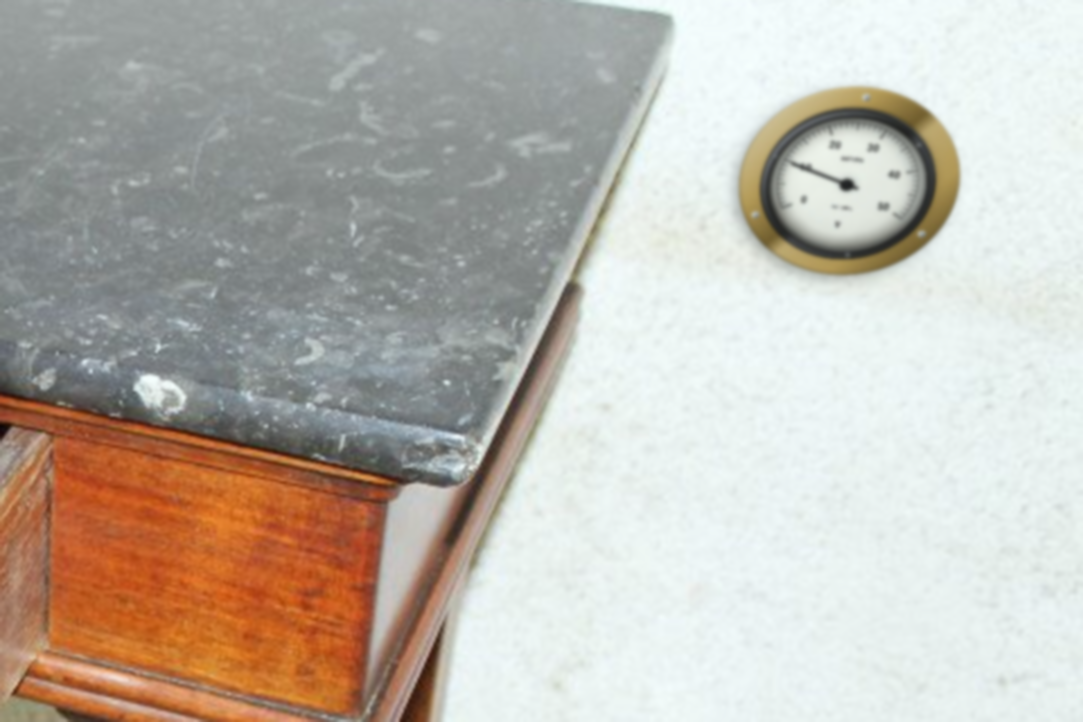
10; V
